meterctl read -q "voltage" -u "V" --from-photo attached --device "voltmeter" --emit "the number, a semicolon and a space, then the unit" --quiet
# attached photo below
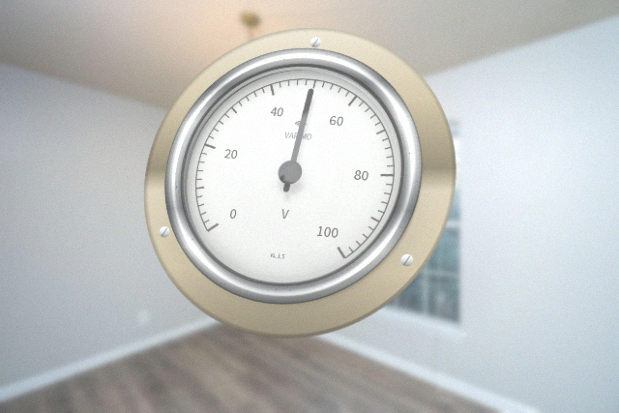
50; V
